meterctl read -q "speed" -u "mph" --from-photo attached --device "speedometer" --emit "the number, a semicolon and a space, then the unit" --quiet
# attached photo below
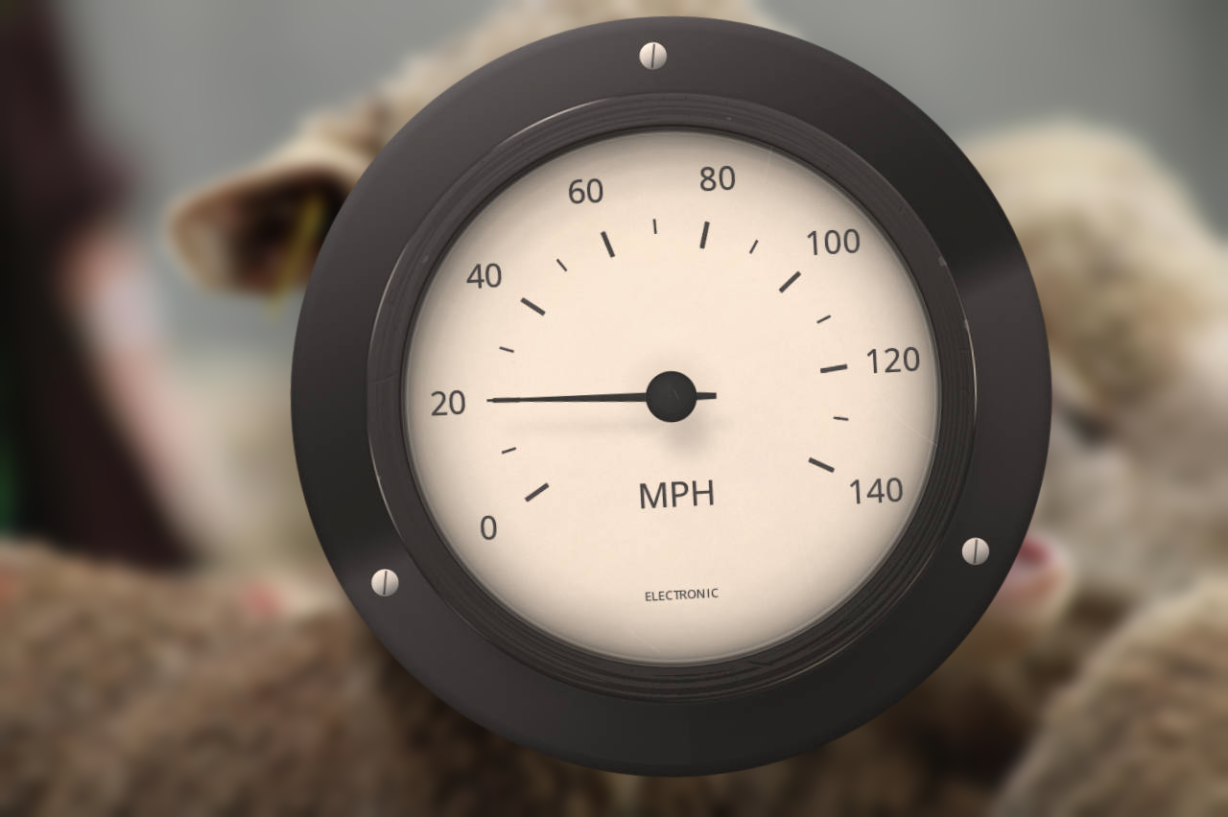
20; mph
